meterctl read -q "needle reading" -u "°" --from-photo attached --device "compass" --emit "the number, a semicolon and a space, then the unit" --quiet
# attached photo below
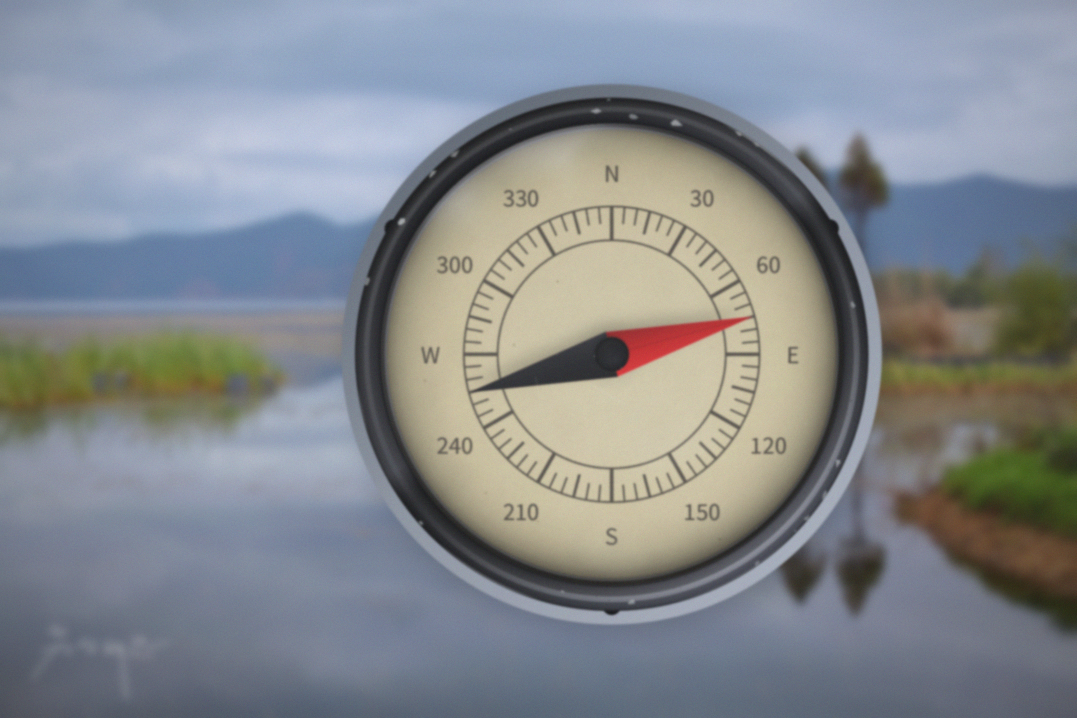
75; °
